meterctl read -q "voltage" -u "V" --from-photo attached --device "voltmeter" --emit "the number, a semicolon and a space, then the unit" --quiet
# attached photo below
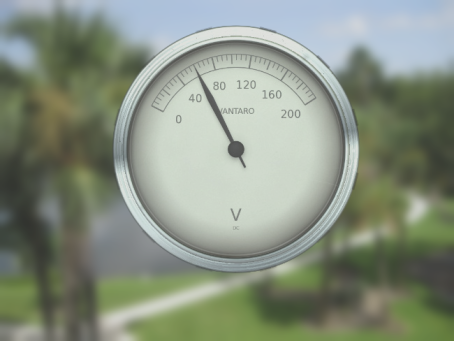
60; V
